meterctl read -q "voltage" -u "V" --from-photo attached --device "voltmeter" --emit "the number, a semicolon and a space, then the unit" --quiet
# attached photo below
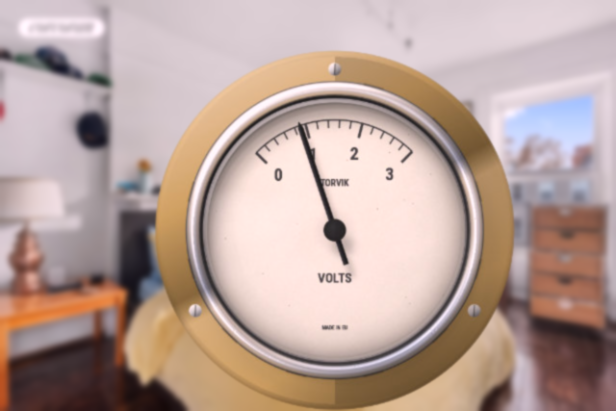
0.9; V
